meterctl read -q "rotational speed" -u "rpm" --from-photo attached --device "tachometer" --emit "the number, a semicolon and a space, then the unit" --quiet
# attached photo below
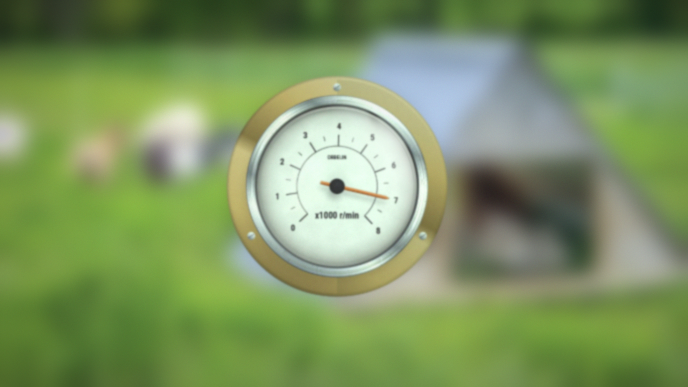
7000; rpm
